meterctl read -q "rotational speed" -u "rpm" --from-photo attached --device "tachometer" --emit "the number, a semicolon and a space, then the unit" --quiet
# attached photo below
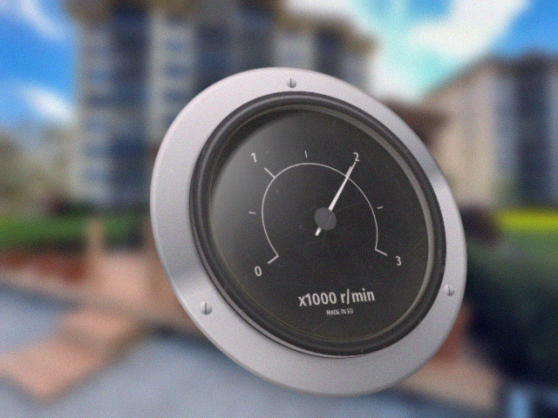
2000; rpm
